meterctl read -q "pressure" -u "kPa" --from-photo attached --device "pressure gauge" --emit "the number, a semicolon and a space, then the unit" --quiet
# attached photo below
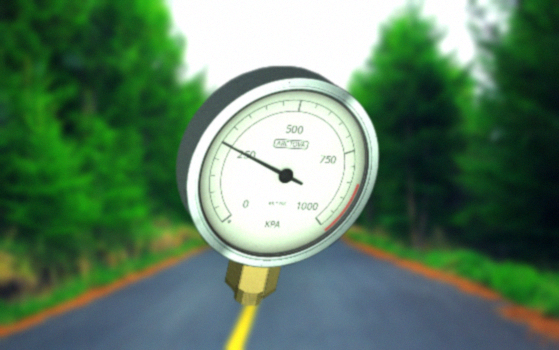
250; kPa
